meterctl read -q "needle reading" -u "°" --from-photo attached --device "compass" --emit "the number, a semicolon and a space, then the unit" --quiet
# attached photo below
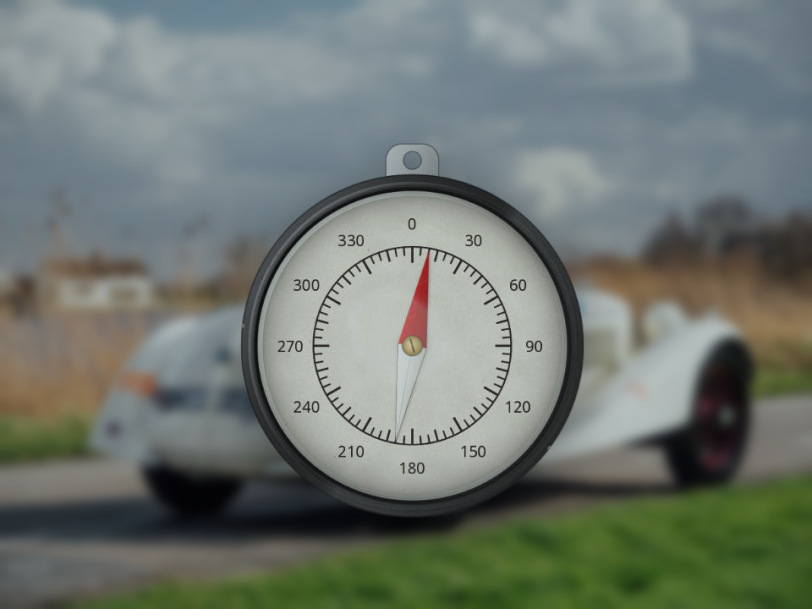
10; °
